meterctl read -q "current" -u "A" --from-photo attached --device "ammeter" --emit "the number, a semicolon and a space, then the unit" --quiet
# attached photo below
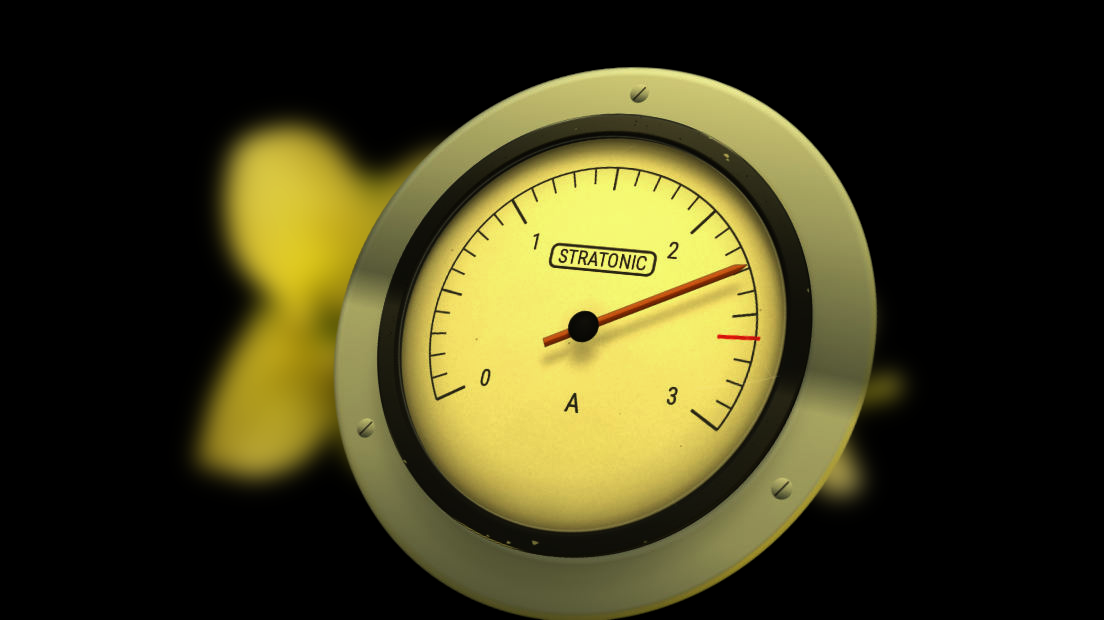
2.3; A
